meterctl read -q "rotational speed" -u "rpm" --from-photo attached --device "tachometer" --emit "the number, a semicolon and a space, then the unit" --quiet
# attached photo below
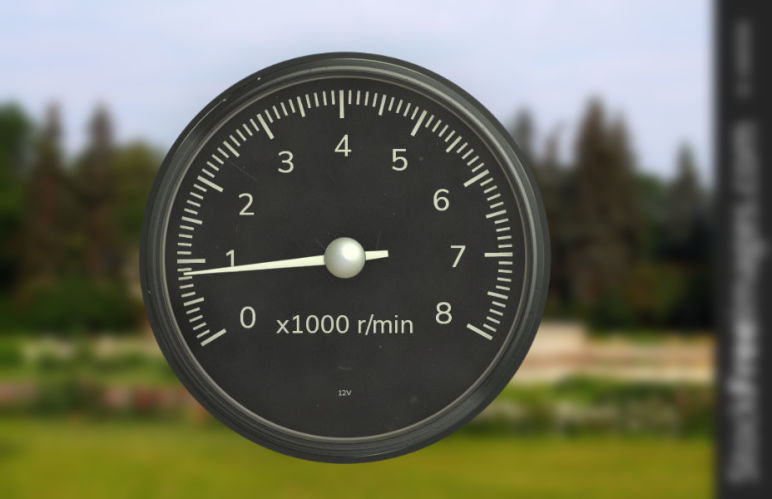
850; rpm
